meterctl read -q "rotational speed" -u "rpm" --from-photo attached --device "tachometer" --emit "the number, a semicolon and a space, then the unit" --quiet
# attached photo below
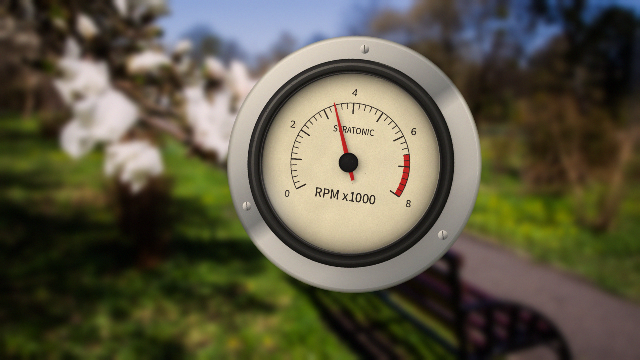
3400; rpm
